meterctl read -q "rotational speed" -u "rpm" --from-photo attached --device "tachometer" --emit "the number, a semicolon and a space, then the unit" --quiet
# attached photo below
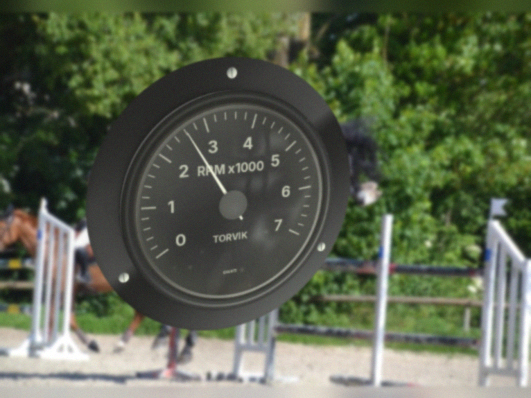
2600; rpm
